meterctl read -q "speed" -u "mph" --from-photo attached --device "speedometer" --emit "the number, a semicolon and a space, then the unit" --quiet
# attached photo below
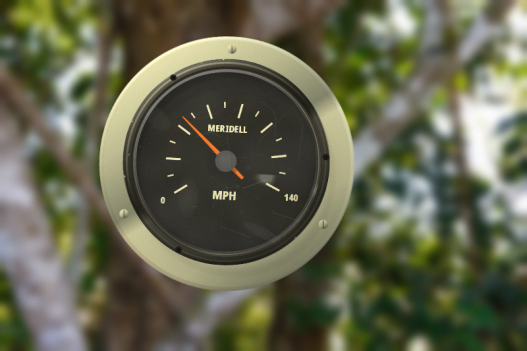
45; mph
